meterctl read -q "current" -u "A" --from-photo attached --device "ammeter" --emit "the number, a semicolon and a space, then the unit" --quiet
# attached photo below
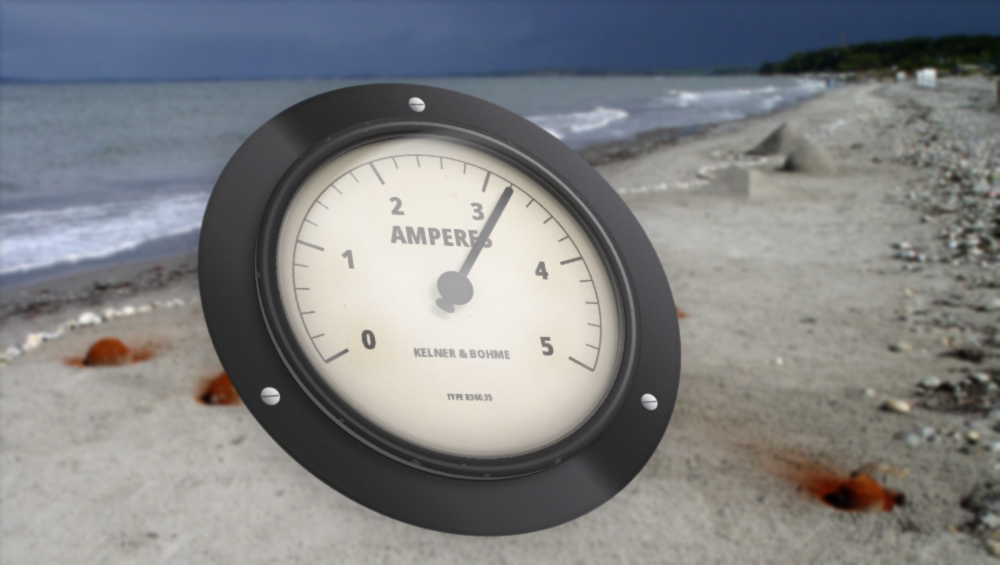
3.2; A
